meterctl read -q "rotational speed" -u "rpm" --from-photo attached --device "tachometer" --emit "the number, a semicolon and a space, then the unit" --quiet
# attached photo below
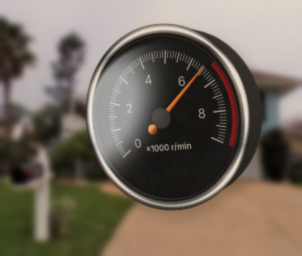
6500; rpm
